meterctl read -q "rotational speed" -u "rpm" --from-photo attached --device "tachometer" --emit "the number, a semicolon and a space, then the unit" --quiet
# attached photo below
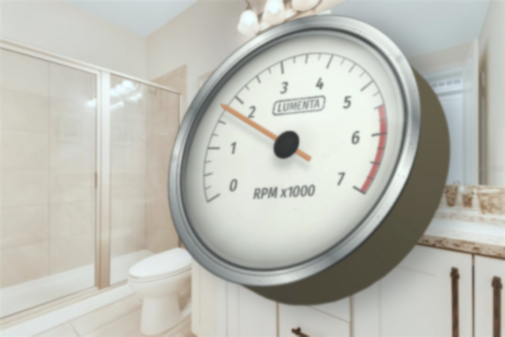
1750; rpm
